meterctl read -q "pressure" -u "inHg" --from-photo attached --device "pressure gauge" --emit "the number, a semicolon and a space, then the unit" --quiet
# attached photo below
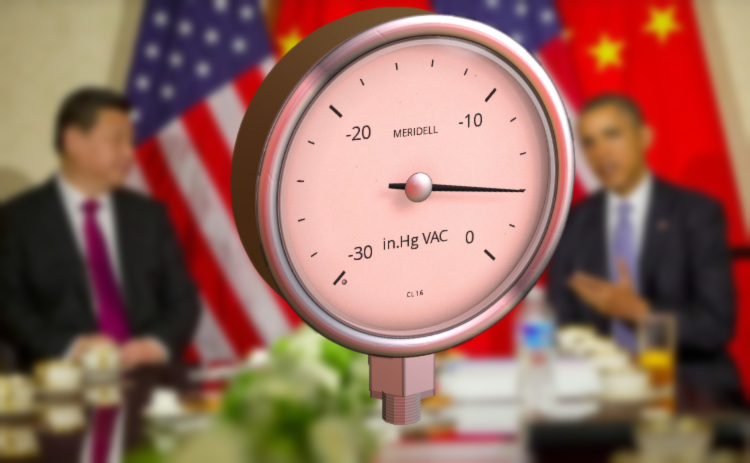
-4; inHg
